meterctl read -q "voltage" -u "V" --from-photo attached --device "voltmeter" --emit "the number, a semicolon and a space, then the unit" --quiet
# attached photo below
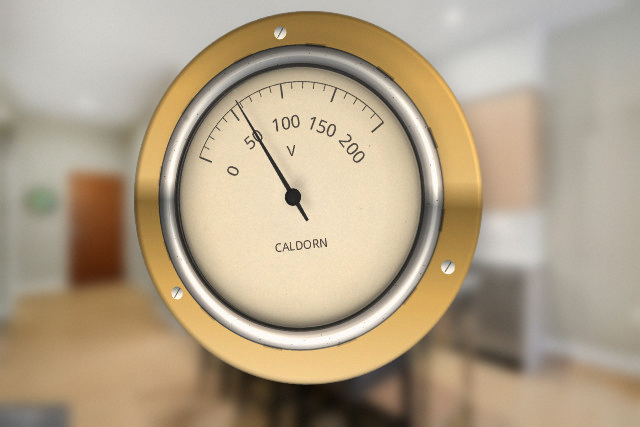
60; V
